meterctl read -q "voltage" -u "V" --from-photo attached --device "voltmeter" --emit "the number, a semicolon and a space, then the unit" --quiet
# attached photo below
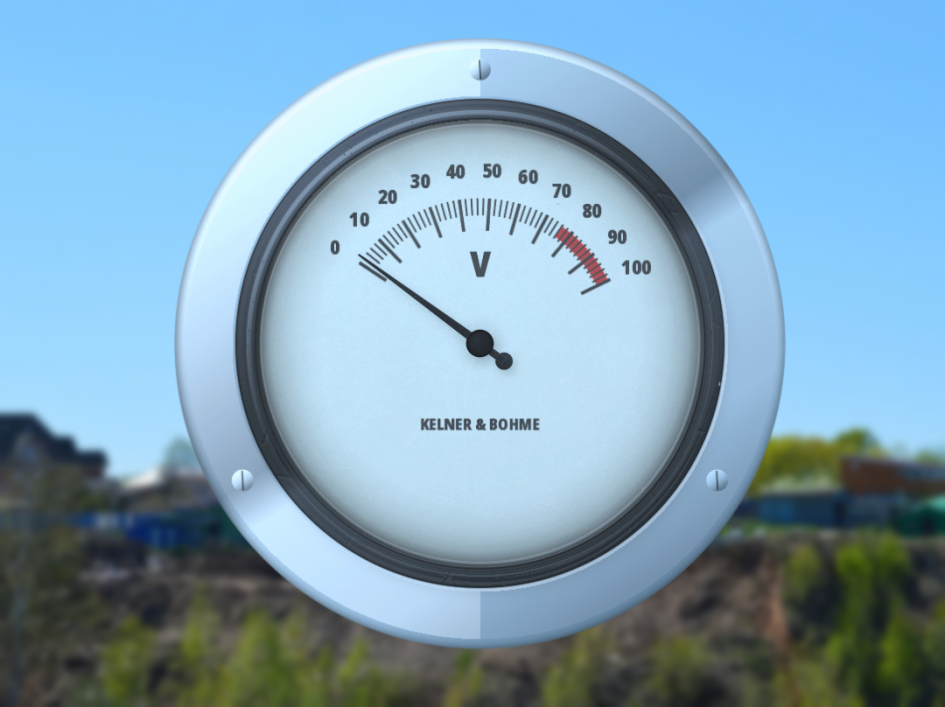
2; V
